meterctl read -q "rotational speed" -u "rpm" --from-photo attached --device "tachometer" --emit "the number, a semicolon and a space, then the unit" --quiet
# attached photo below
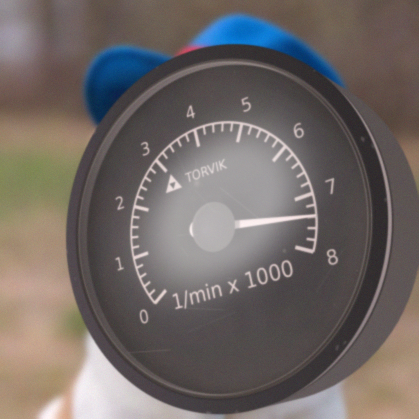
7400; rpm
